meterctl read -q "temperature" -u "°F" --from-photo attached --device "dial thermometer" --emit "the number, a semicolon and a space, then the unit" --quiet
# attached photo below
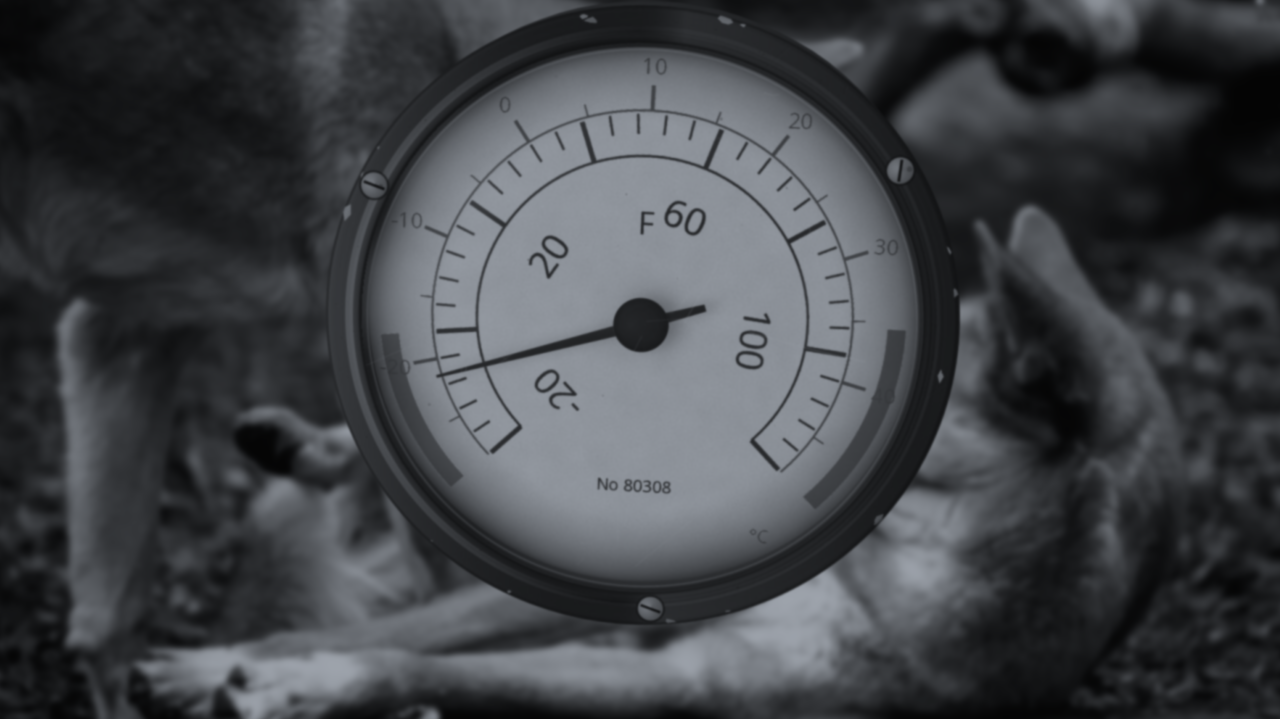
-6; °F
